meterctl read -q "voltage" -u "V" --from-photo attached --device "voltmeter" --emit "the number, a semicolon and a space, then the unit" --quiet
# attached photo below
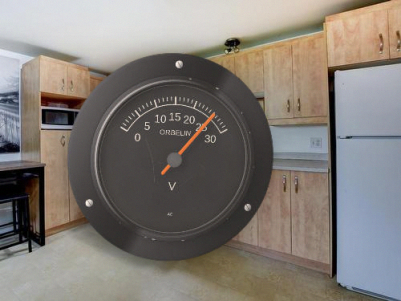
25; V
